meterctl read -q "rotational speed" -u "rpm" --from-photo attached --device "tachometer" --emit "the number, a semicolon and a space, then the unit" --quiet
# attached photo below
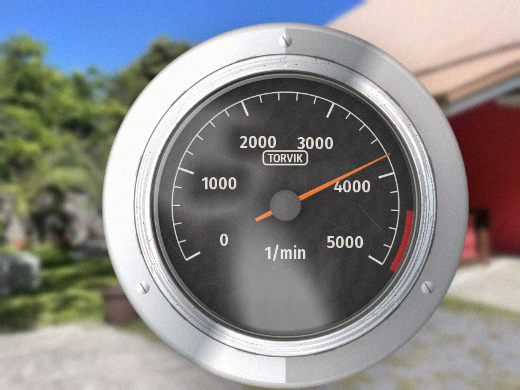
3800; rpm
